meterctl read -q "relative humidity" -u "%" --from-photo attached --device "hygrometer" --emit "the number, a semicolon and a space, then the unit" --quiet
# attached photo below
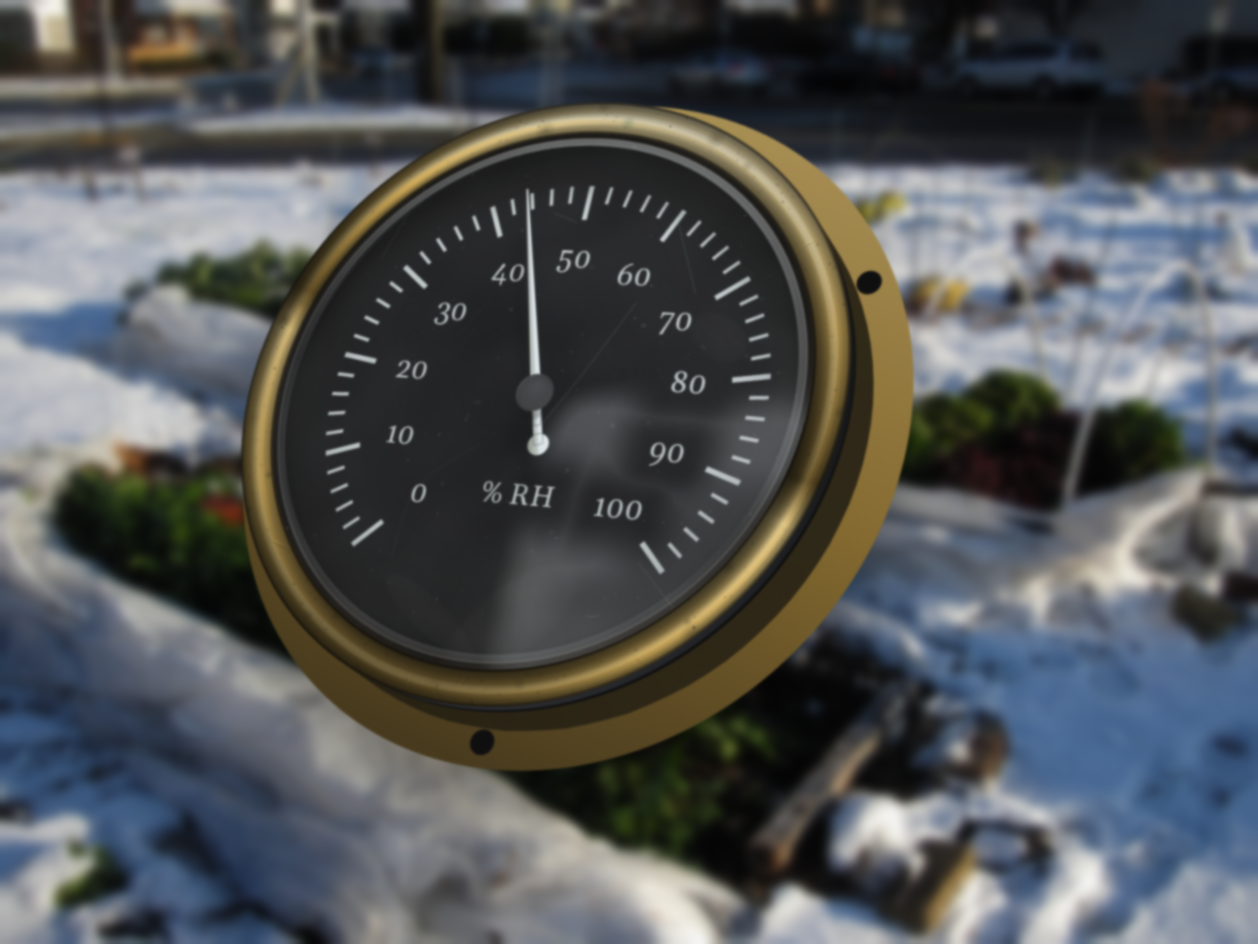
44; %
